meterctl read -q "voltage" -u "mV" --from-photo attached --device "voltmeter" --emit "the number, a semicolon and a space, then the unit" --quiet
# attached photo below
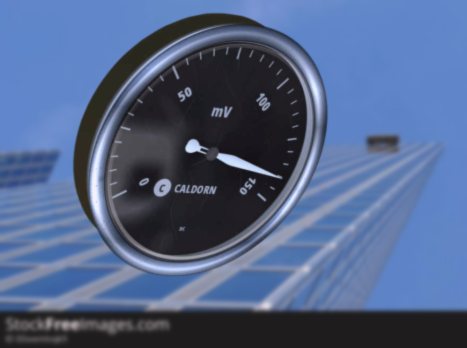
140; mV
